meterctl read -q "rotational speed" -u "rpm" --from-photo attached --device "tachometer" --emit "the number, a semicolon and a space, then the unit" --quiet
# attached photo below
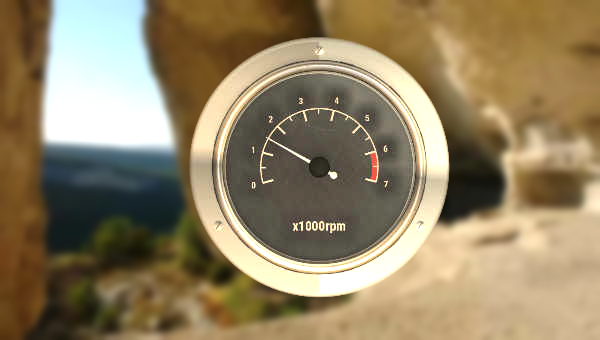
1500; rpm
